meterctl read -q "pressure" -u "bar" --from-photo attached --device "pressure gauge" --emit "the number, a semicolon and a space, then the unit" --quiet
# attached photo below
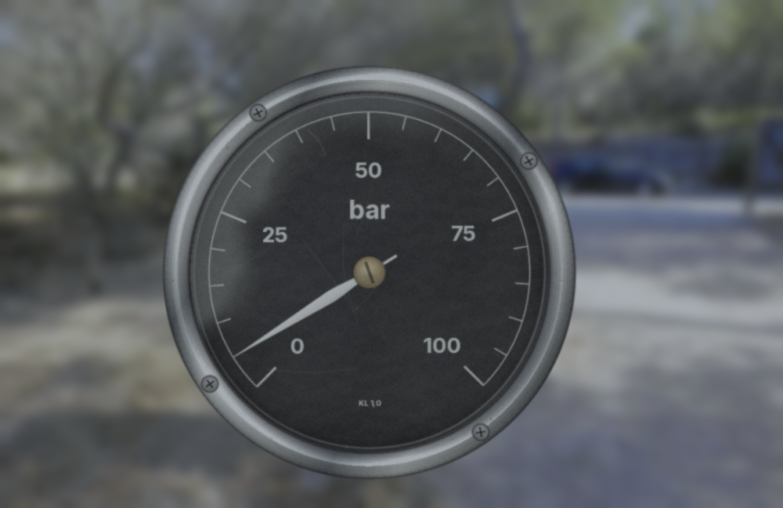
5; bar
